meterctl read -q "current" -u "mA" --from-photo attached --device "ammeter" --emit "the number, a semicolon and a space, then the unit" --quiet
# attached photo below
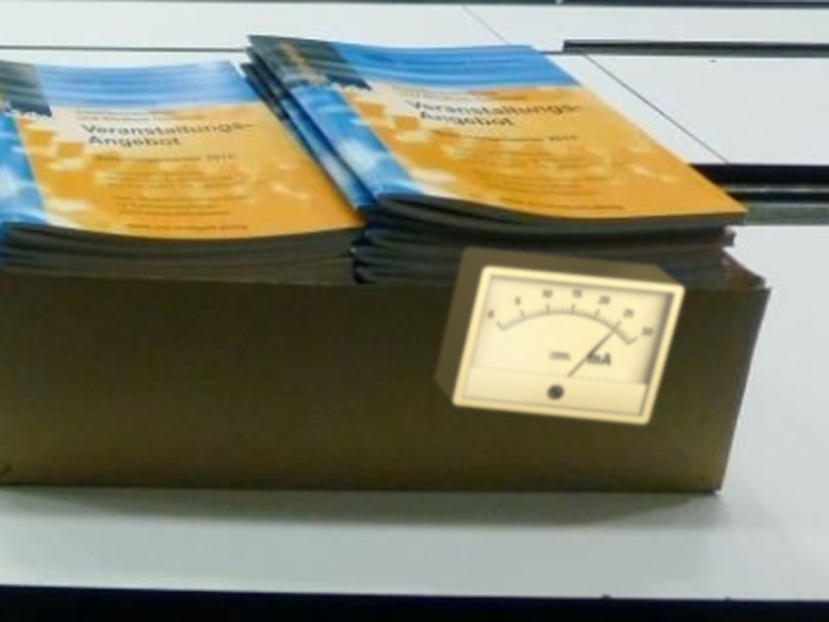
25; mA
